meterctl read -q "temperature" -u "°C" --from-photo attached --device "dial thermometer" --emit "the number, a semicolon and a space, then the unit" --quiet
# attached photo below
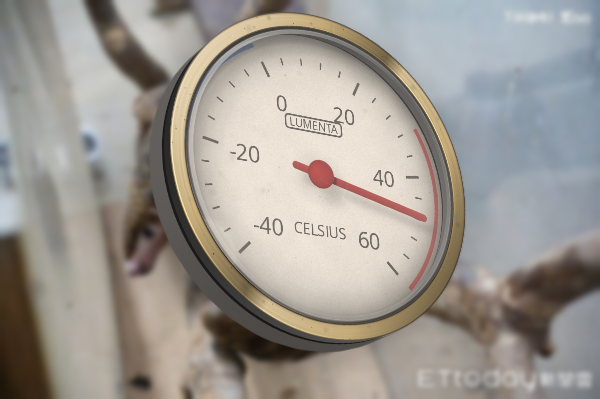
48; °C
